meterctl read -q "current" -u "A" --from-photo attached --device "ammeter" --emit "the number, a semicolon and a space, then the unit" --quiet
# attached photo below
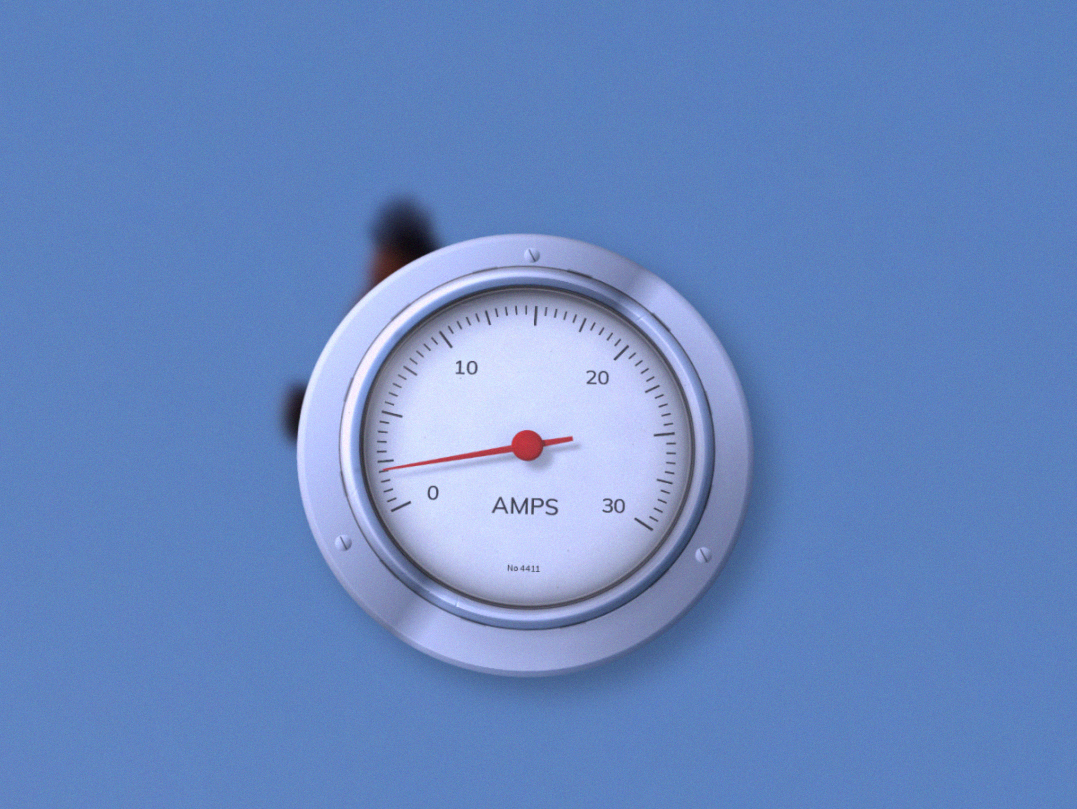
2; A
